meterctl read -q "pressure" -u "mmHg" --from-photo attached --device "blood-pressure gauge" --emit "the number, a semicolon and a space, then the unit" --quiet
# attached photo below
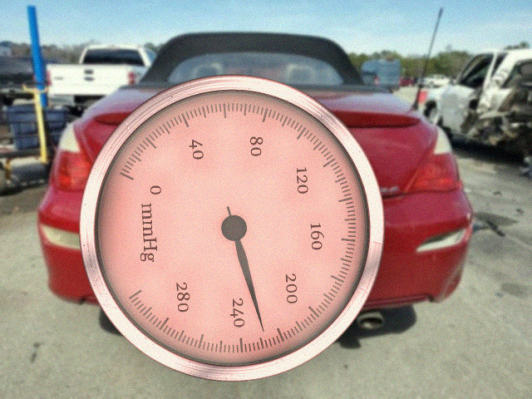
228; mmHg
